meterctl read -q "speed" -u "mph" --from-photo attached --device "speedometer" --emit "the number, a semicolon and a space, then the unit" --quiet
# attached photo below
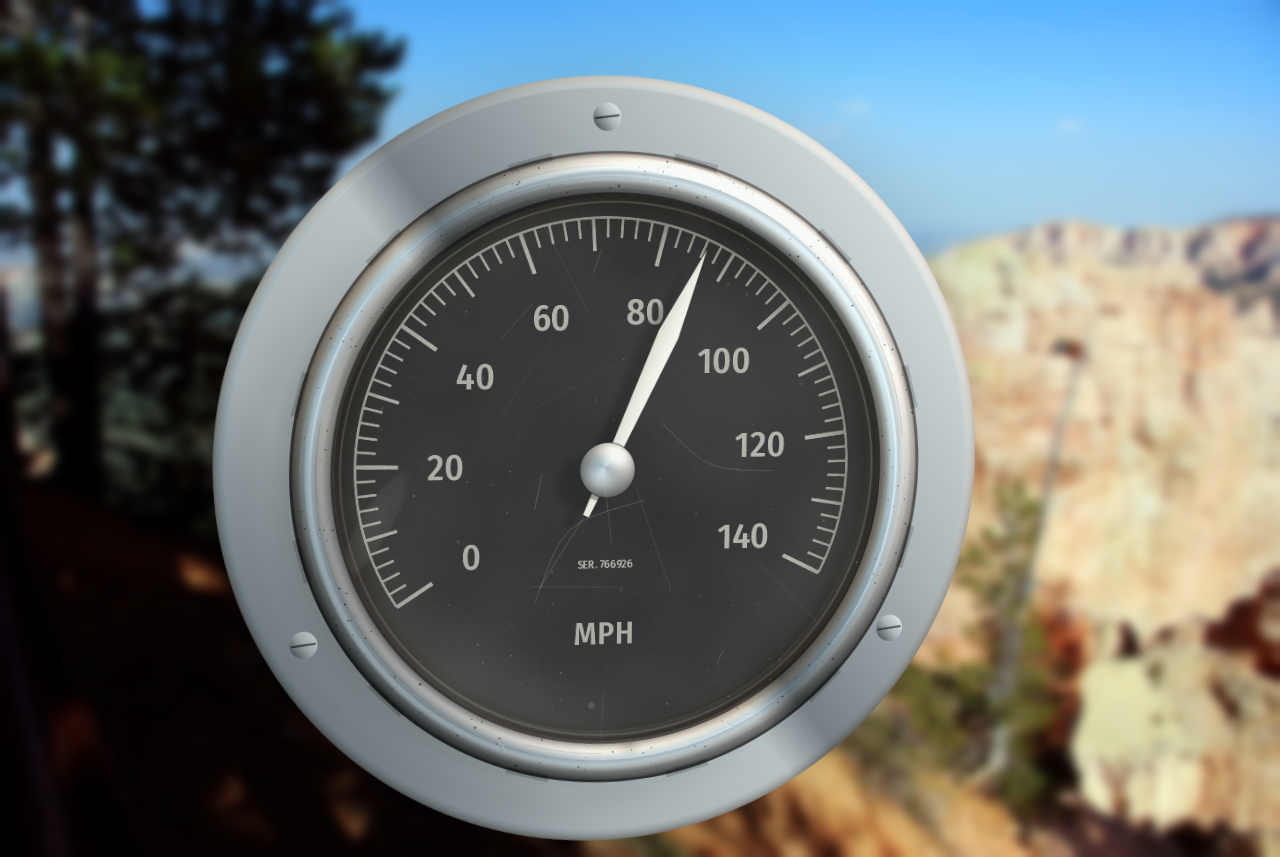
86; mph
